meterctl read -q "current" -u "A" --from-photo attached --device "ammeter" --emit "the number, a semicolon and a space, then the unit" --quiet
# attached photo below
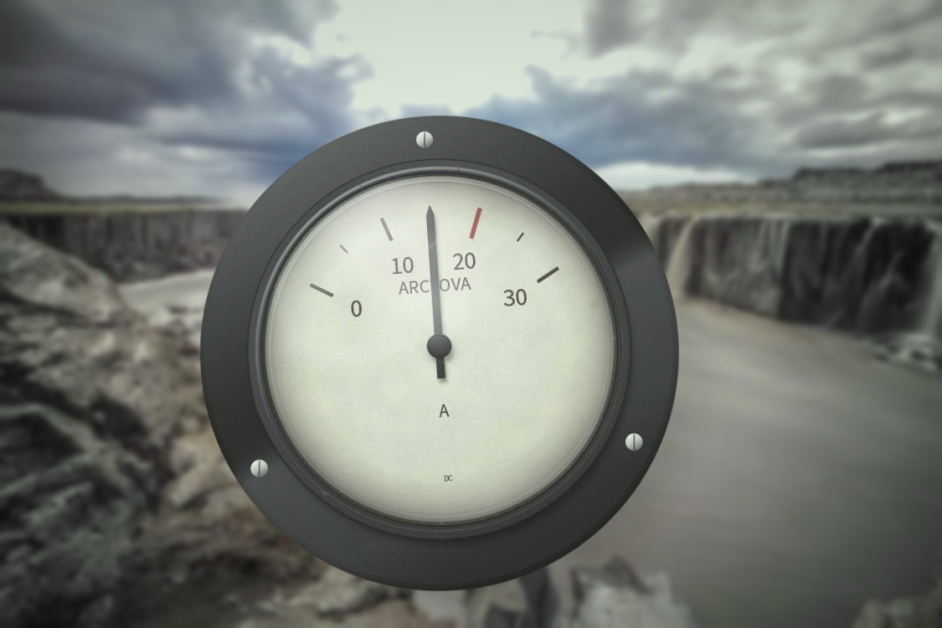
15; A
